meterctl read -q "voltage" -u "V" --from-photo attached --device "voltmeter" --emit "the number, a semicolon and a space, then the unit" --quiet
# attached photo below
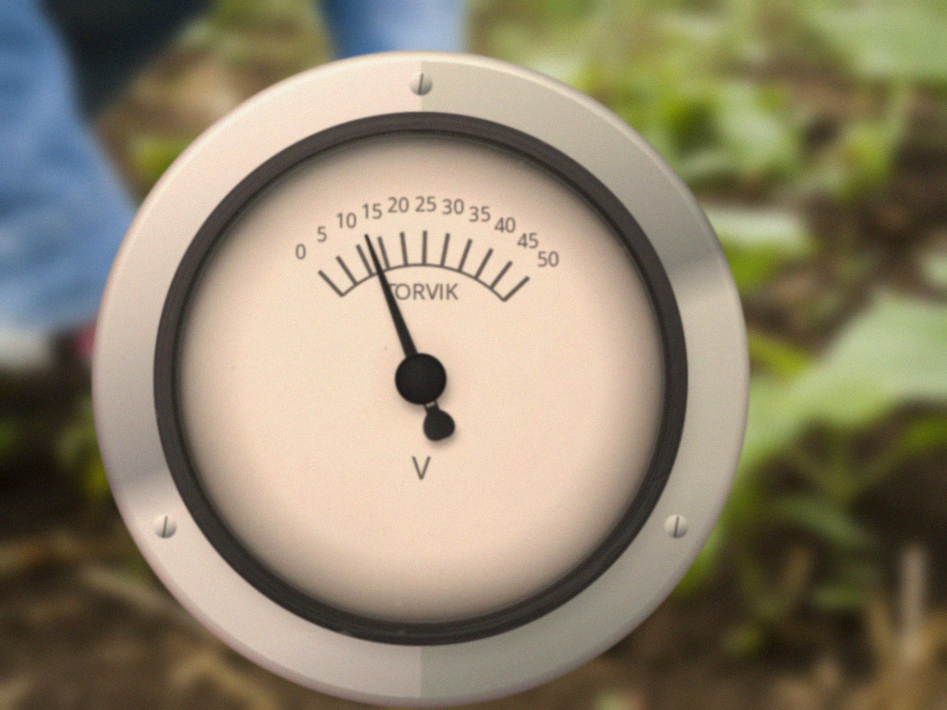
12.5; V
